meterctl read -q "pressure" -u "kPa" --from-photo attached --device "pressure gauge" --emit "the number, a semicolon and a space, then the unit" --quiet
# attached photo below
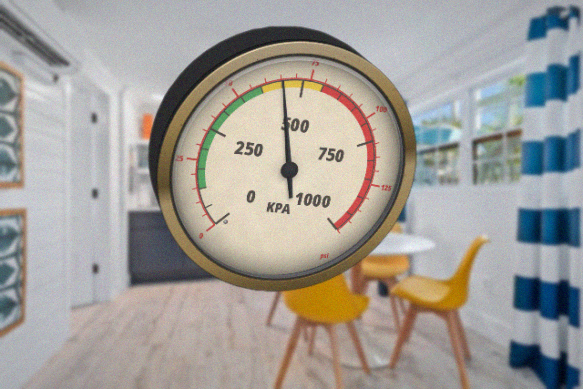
450; kPa
